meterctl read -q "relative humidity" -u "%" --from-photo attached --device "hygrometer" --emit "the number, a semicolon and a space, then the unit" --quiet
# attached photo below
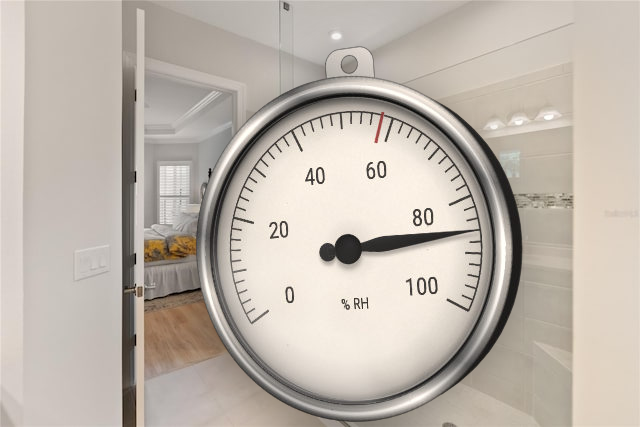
86; %
